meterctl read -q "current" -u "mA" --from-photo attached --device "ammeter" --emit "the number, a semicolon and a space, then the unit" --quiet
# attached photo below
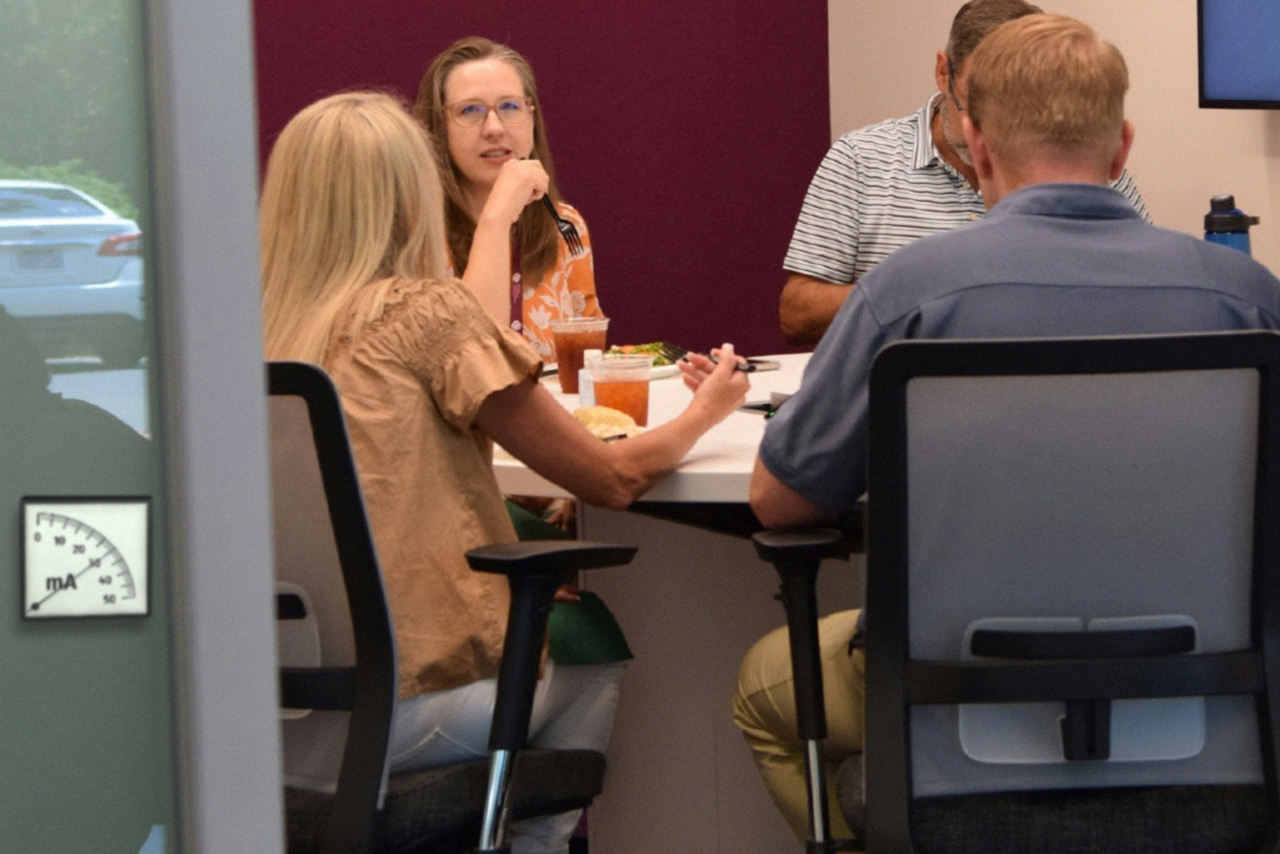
30; mA
